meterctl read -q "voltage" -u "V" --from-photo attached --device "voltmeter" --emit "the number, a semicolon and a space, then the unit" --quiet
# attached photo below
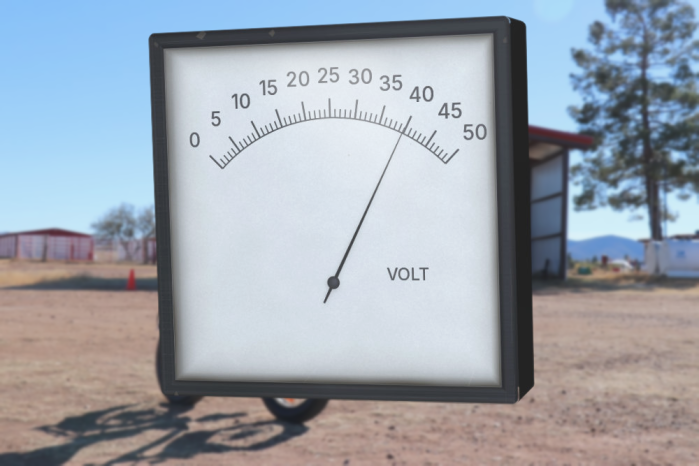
40; V
